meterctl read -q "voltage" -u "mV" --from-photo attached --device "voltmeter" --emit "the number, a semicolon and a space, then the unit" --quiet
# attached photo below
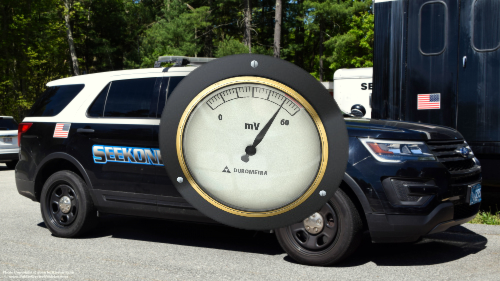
50; mV
